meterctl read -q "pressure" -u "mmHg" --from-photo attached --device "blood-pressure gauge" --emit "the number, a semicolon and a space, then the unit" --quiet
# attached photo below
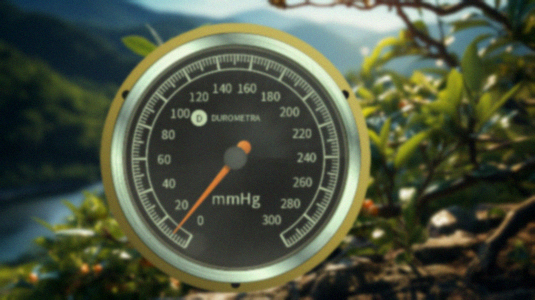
10; mmHg
